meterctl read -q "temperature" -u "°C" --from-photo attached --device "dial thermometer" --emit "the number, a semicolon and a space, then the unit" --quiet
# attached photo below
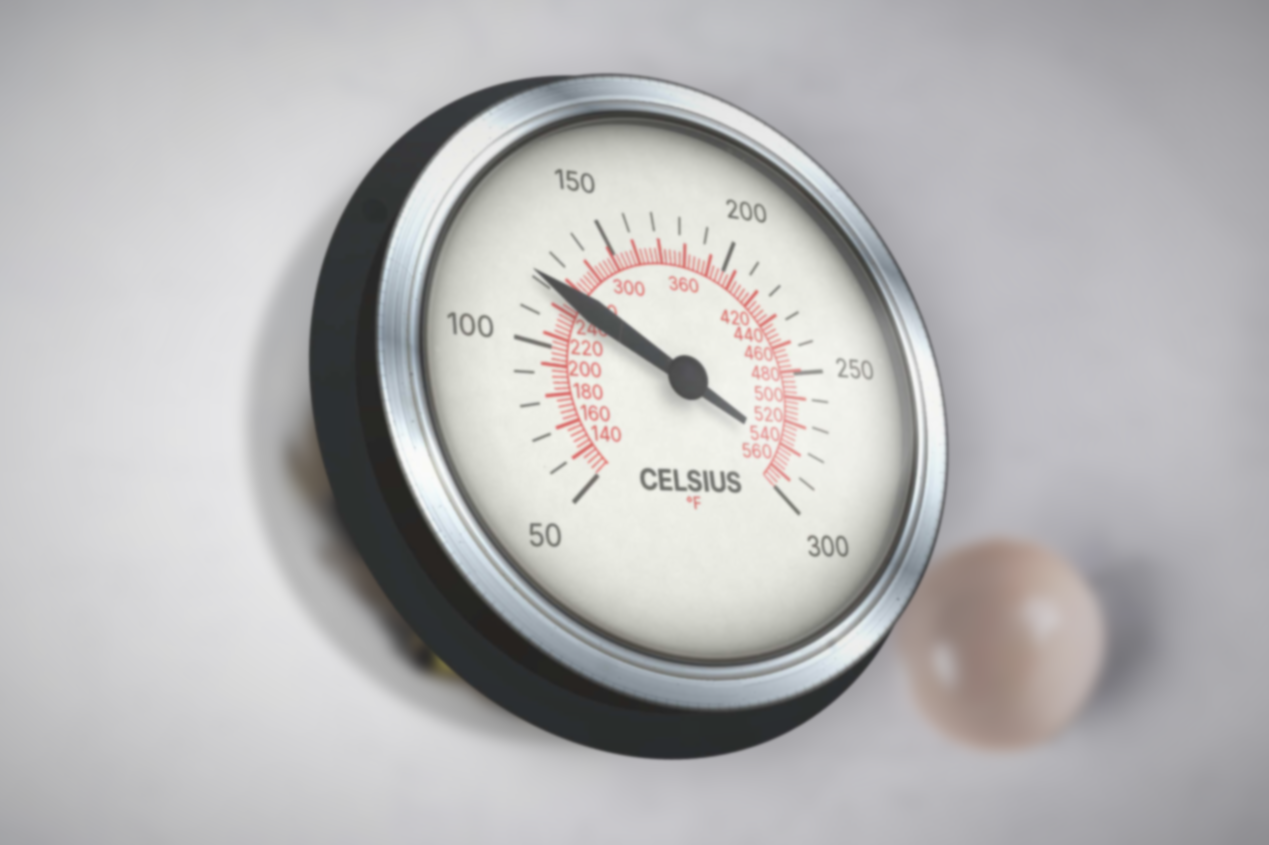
120; °C
